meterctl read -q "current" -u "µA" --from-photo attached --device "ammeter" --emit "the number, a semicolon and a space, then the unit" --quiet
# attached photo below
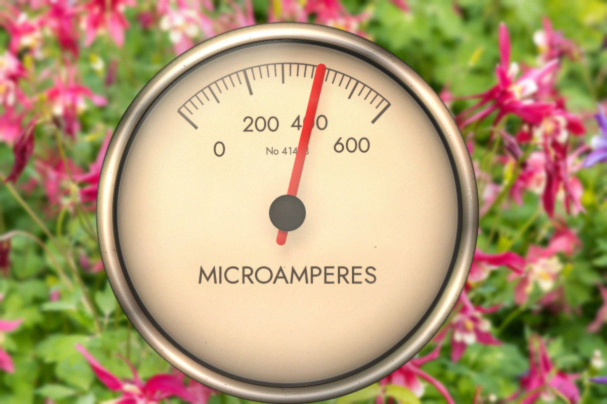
400; µA
